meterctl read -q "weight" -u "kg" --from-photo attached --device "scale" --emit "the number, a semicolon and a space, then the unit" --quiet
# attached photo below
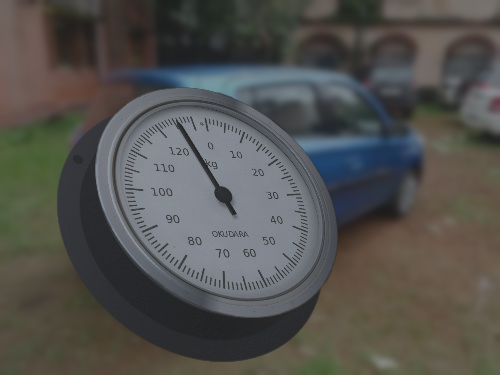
125; kg
